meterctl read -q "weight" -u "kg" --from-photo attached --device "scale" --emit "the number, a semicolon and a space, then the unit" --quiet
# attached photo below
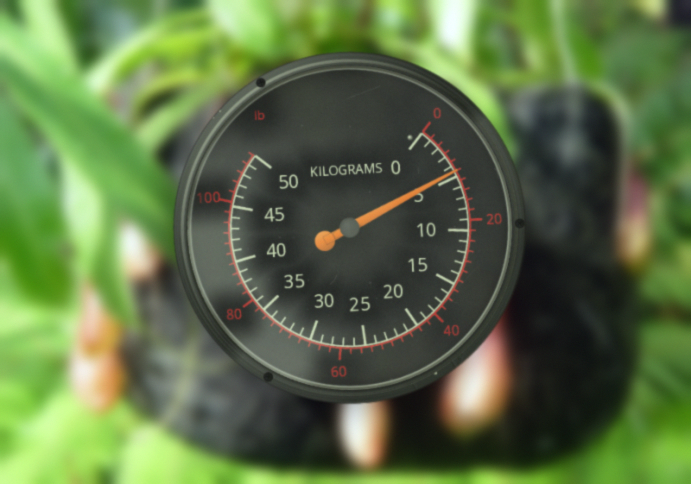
4.5; kg
